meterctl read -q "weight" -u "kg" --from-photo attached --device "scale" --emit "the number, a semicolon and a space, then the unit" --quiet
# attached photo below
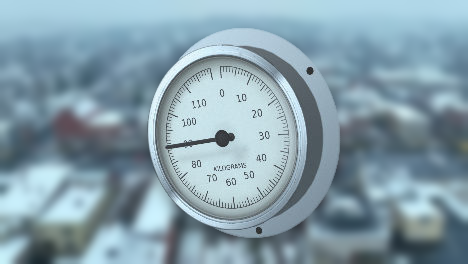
90; kg
